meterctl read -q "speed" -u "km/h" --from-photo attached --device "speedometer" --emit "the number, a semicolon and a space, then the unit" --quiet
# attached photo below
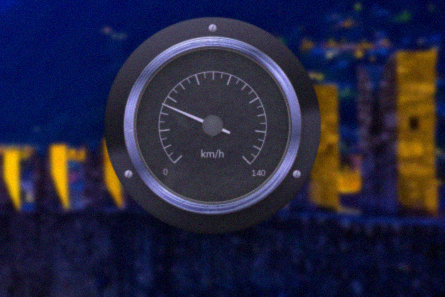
35; km/h
